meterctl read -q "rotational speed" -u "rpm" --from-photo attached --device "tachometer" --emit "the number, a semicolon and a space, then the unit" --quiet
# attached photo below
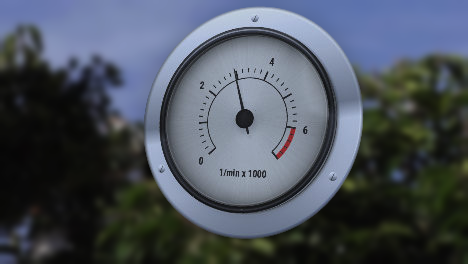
3000; rpm
